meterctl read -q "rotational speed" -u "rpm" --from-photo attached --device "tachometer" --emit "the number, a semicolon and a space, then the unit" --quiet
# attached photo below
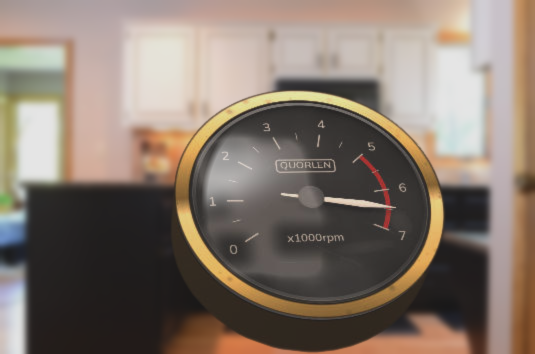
6500; rpm
